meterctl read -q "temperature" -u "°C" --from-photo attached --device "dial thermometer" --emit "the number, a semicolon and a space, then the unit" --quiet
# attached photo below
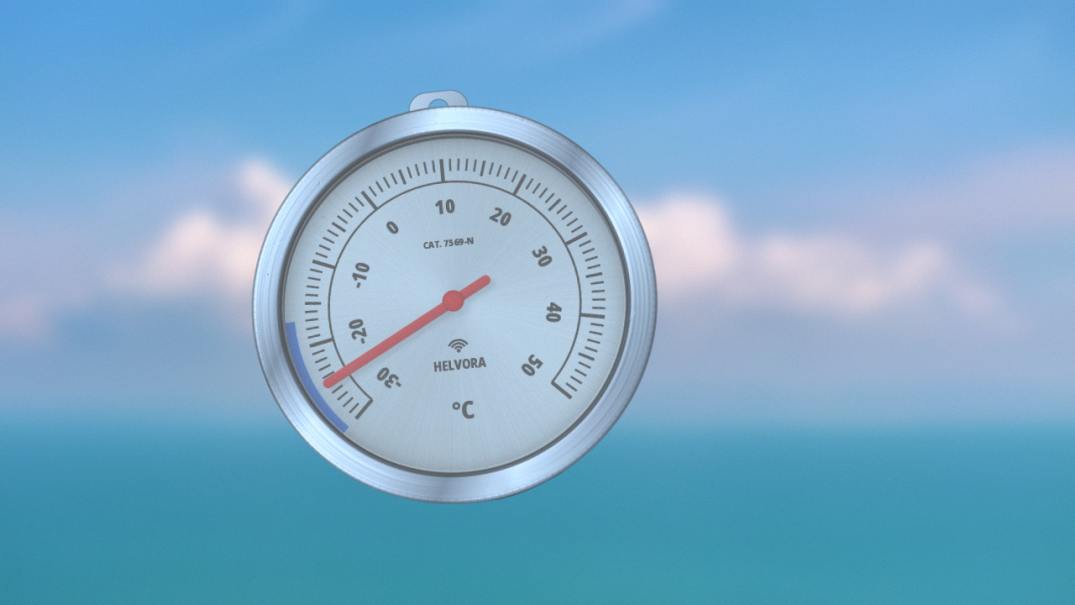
-25; °C
